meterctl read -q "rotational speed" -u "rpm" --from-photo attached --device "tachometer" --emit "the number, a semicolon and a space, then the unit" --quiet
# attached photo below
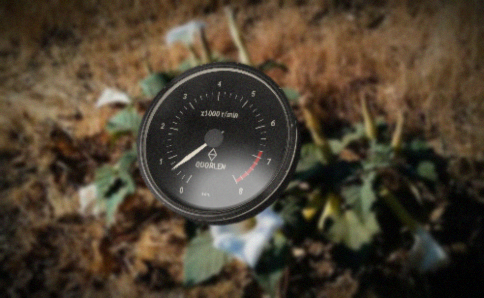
600; rpm
